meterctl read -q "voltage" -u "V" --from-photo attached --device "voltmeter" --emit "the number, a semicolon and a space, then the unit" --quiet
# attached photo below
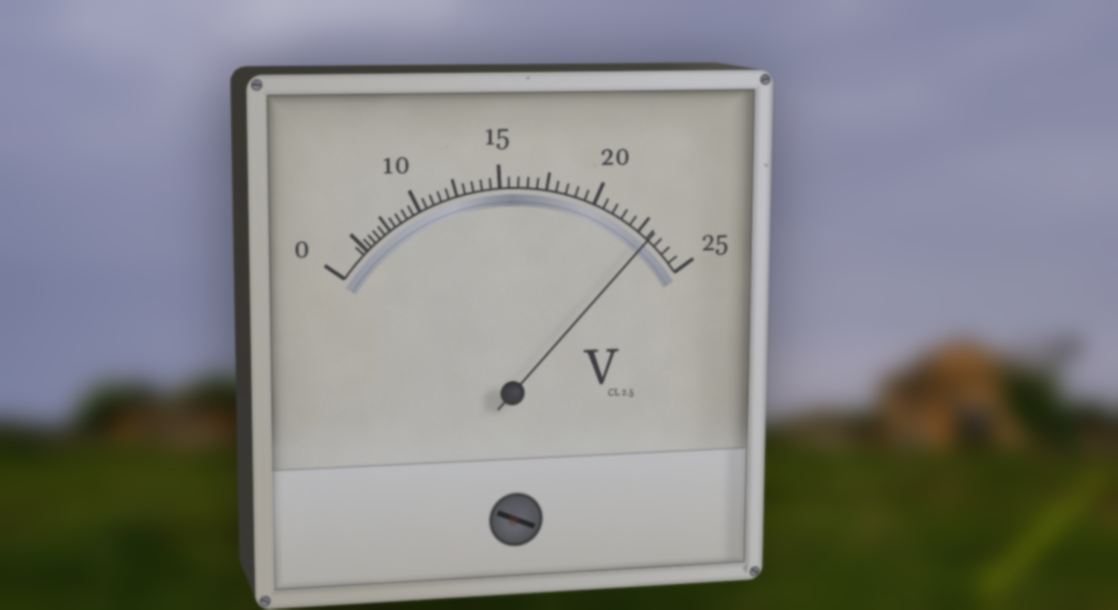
23; V
